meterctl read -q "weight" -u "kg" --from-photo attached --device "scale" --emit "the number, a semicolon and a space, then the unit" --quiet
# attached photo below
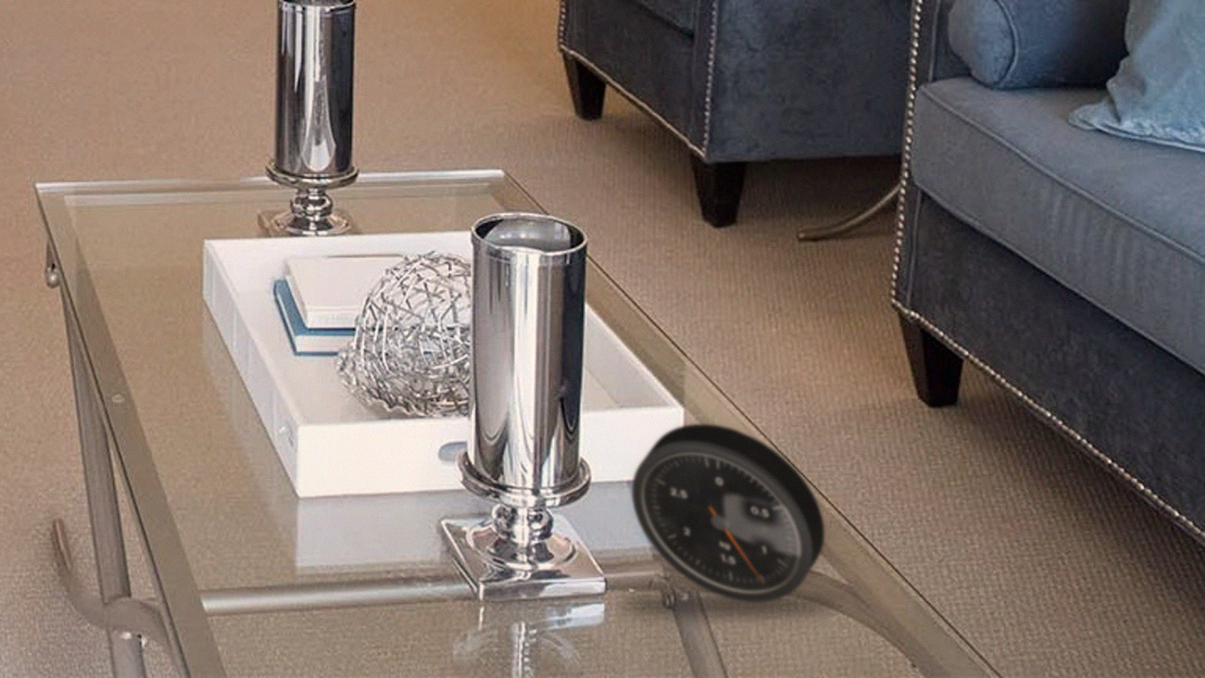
1.25; kg
